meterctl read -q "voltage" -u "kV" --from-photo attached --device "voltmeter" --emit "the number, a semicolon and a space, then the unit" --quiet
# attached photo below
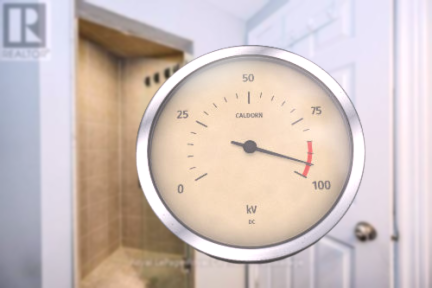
95; kV
